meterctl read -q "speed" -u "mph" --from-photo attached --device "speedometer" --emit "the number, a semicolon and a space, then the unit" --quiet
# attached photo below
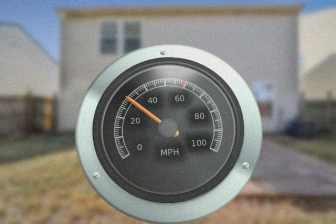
30; mph
